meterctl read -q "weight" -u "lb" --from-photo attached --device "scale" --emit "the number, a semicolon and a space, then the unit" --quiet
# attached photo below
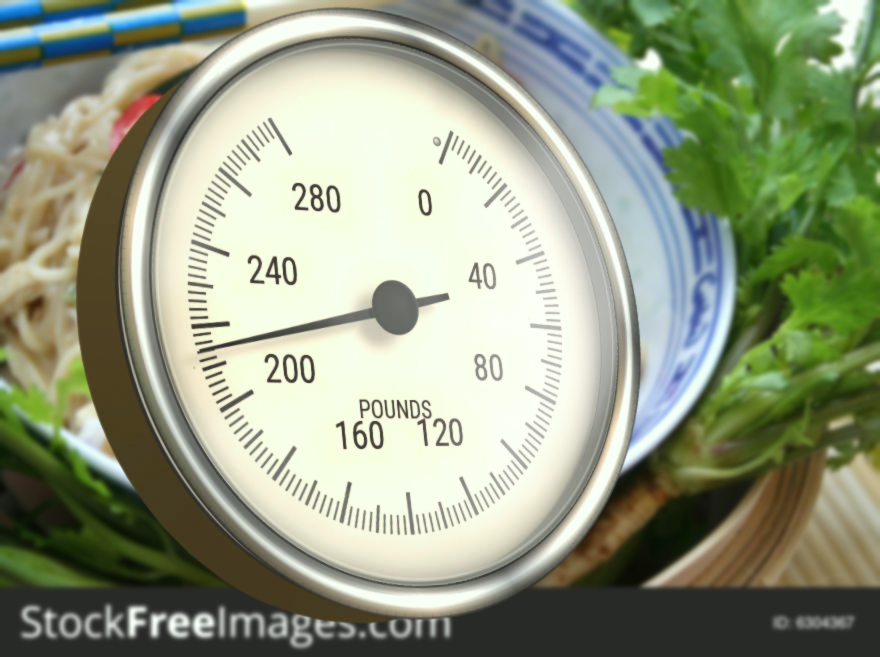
214; lb
